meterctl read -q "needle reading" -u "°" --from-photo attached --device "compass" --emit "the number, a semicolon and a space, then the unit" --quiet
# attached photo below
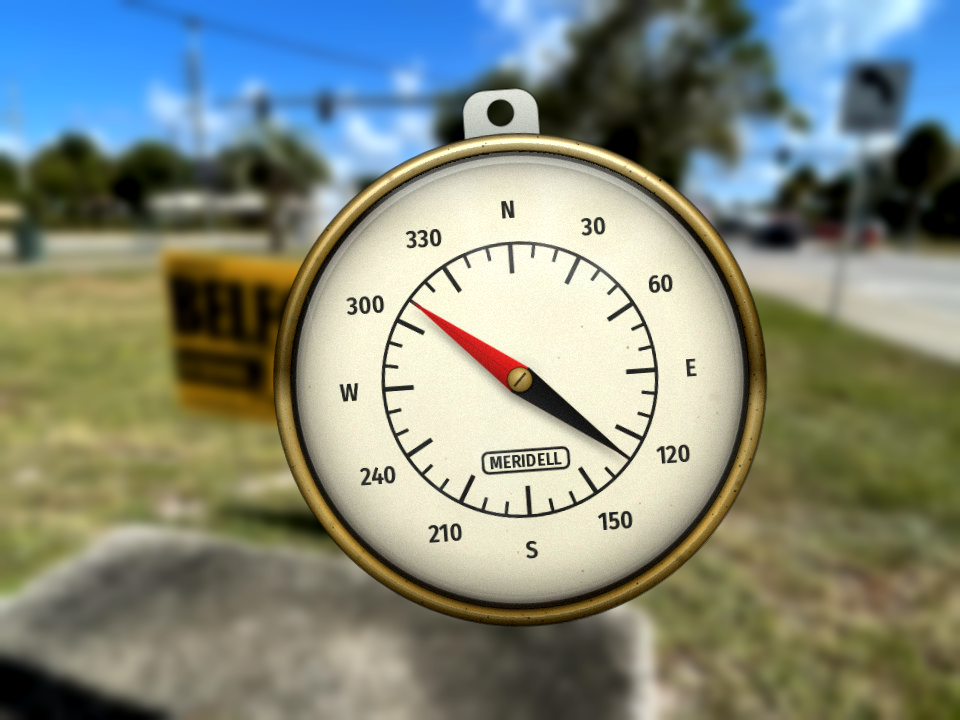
310; °
